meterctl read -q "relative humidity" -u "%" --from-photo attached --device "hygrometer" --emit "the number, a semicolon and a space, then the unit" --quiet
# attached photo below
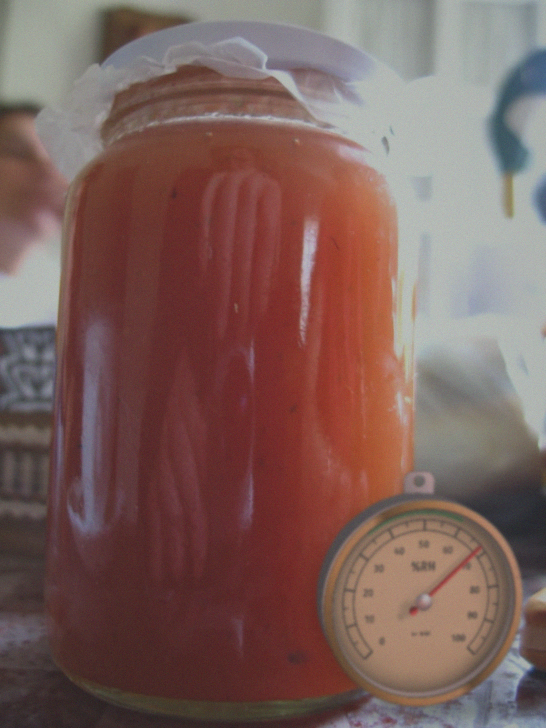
67.5; %
